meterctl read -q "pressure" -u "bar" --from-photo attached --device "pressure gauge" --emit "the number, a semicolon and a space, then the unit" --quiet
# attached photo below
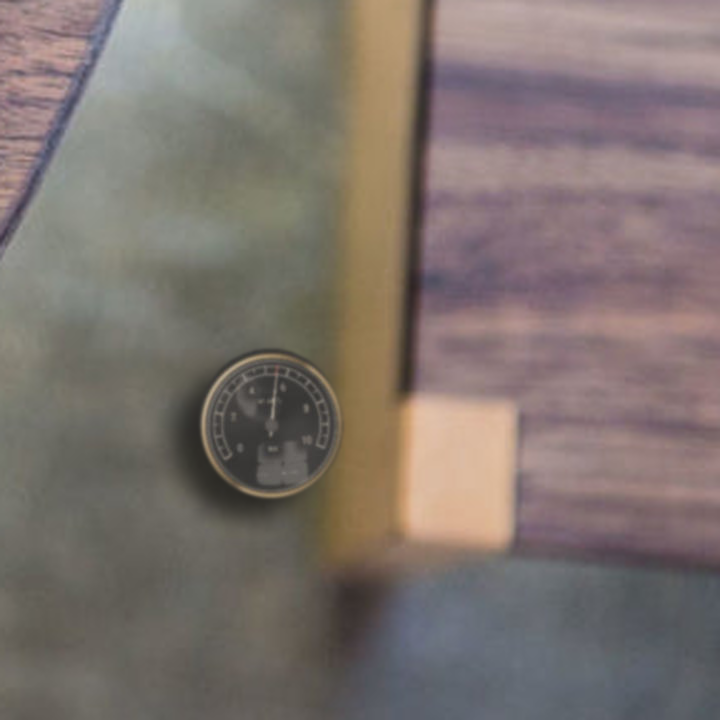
5.5; bar
